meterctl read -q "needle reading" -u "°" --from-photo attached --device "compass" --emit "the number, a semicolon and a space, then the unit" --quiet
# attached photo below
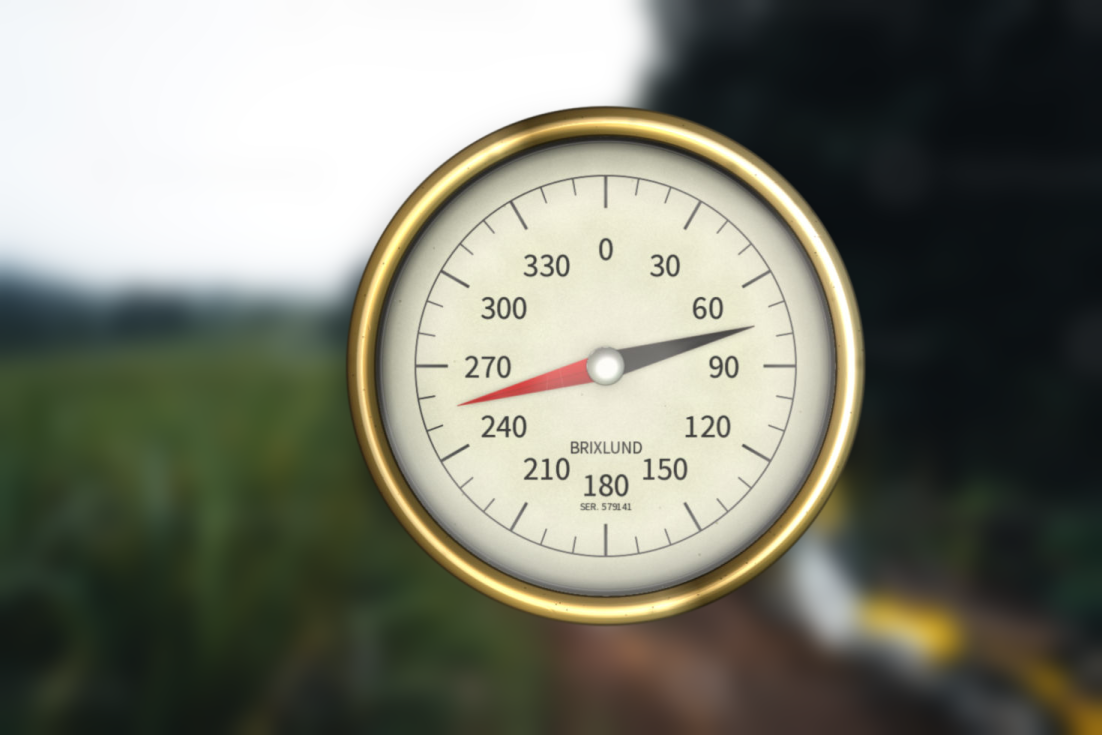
255; °
